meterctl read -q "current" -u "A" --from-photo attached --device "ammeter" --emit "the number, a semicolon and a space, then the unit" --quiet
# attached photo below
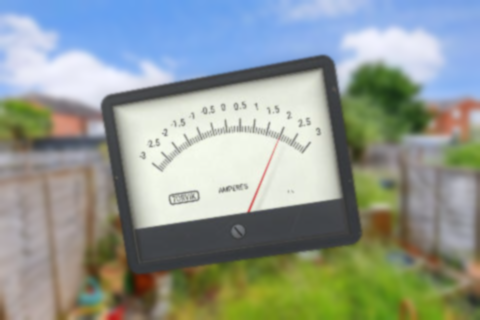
2; A
